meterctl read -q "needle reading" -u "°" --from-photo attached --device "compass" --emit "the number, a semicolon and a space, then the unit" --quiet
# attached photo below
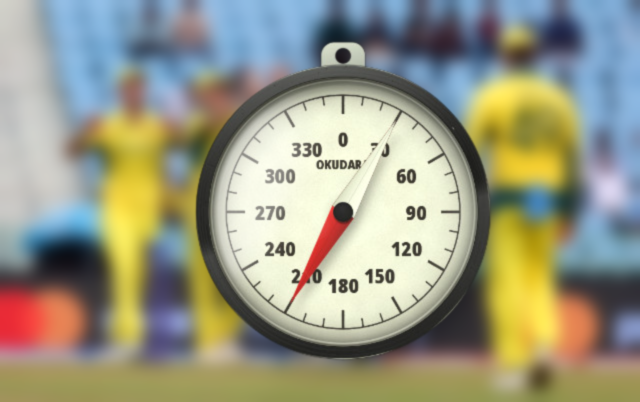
210; °
